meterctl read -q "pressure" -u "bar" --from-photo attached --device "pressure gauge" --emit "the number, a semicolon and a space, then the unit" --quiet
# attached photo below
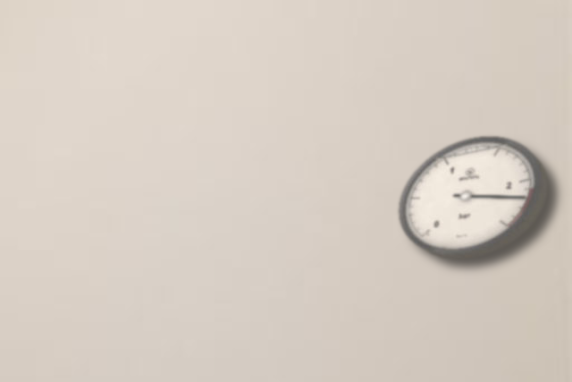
2.2; bar
